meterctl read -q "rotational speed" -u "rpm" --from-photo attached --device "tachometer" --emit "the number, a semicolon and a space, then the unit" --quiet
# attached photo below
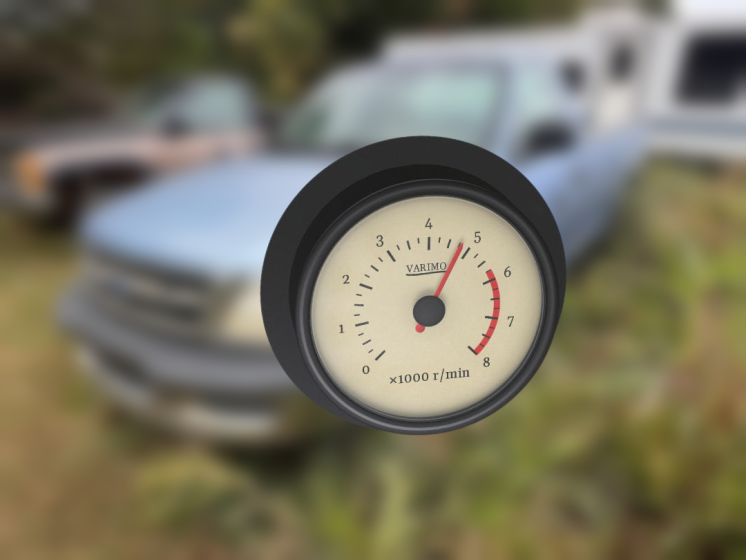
4750; rpm
